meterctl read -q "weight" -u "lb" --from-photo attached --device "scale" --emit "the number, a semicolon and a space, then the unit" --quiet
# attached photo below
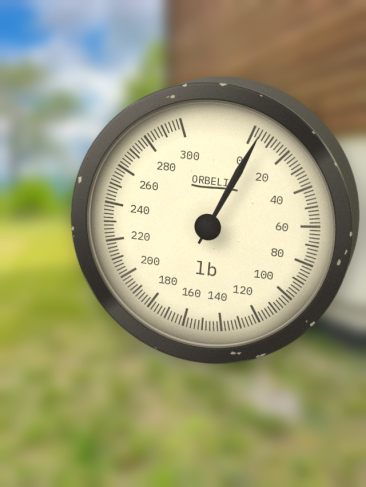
4; lb
